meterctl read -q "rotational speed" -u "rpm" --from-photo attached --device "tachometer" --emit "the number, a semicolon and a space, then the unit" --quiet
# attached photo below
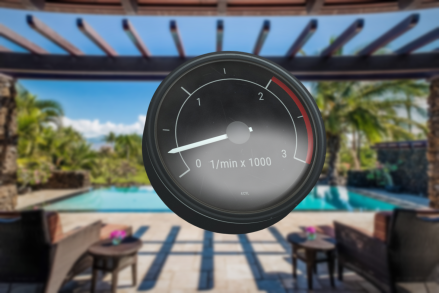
250; rpm
